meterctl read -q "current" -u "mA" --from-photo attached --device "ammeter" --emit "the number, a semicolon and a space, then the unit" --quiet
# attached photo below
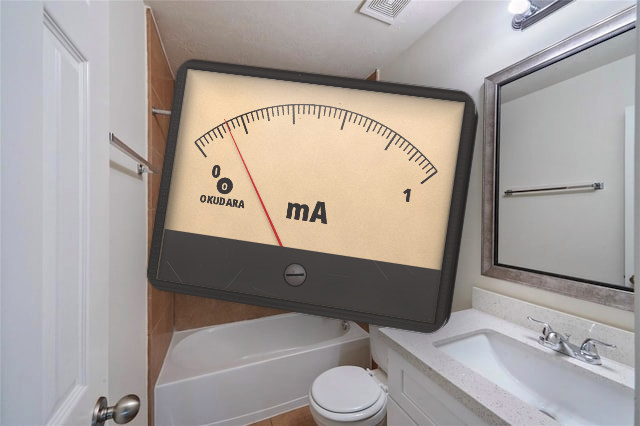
0.14; mA
